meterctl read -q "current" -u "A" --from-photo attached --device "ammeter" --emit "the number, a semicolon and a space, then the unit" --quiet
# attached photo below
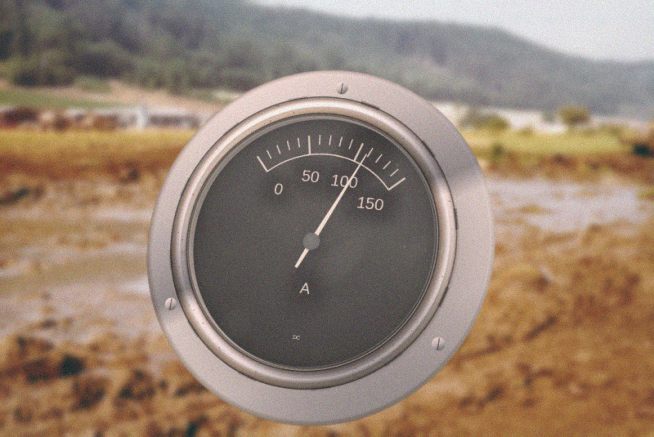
110; A
